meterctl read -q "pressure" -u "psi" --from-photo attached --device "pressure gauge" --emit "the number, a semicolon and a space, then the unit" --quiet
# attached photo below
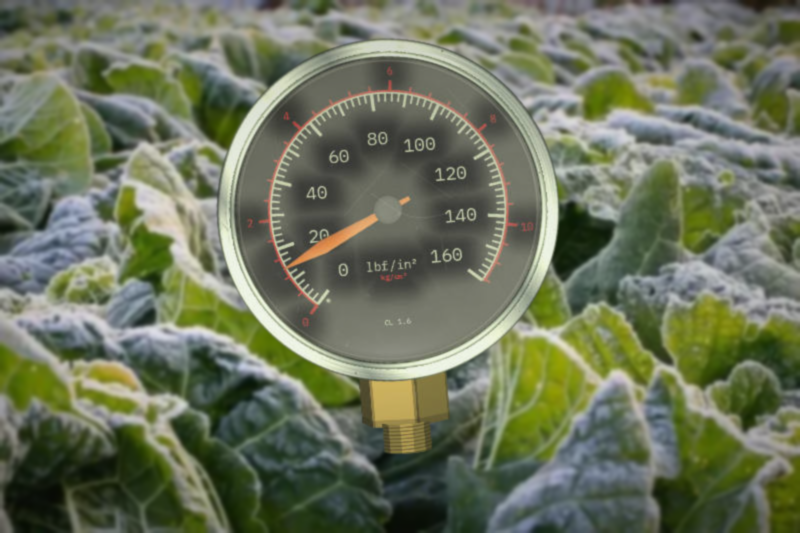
14; psi
